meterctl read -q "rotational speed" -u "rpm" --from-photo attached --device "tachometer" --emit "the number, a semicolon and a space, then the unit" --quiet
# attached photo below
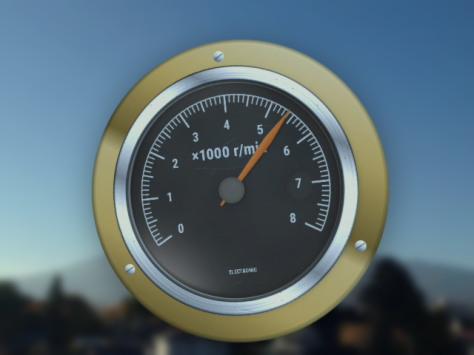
5400; rpm
